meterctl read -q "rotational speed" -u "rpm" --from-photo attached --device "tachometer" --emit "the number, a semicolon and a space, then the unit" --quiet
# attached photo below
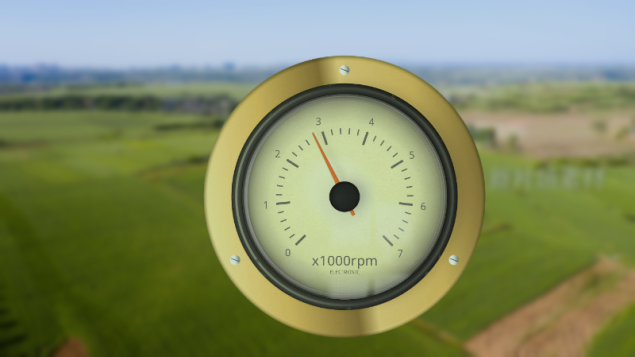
2800; rpm
